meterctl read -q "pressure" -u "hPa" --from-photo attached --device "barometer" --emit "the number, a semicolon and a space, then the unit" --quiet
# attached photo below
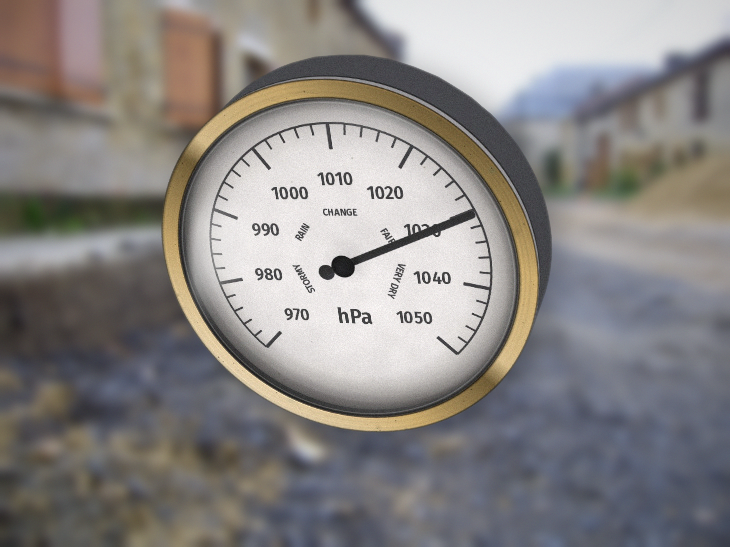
1030; hPa
